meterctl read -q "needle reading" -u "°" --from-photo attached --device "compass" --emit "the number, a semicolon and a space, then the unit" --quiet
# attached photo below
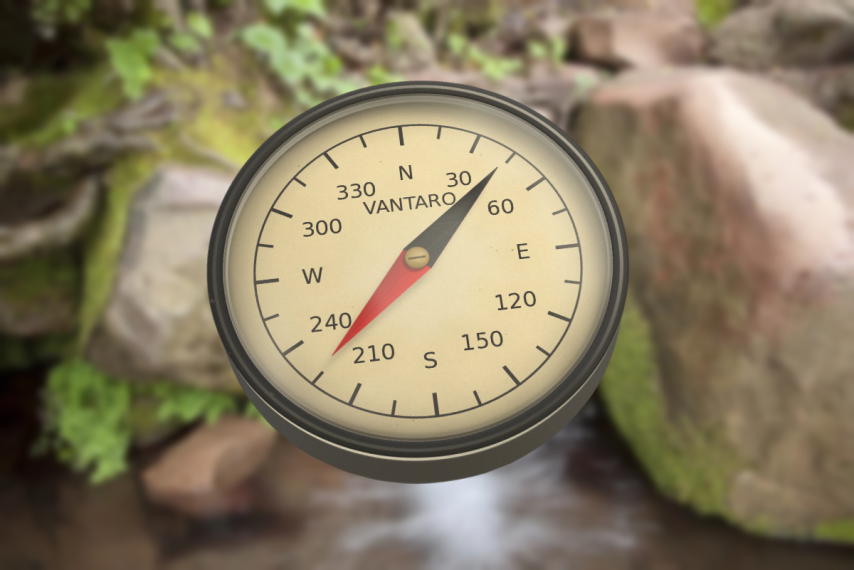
225; °
